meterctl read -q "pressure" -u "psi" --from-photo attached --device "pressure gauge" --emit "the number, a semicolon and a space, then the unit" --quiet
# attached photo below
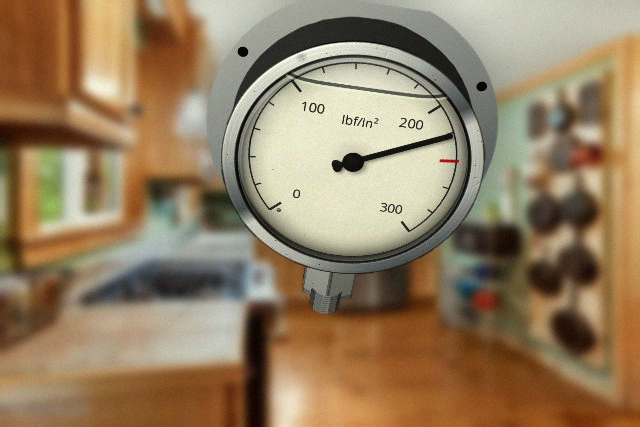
220; psi
